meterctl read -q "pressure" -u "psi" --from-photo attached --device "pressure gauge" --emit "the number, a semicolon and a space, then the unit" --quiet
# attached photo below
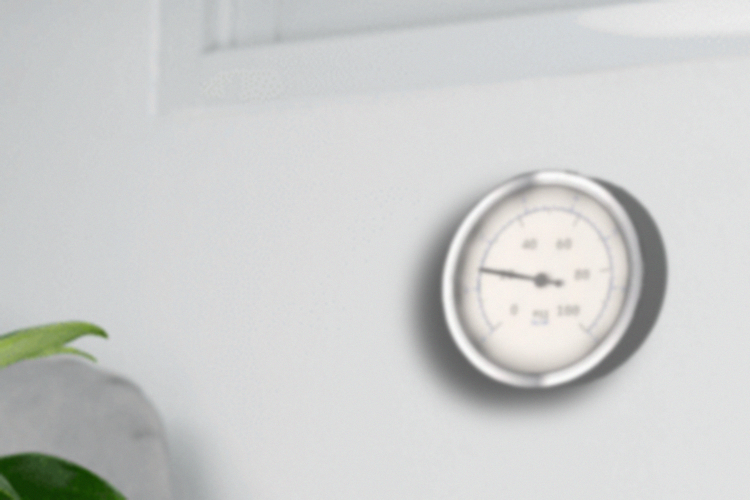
20; psi
